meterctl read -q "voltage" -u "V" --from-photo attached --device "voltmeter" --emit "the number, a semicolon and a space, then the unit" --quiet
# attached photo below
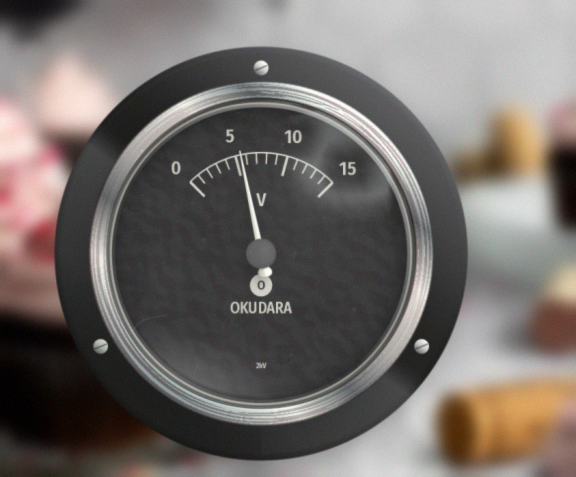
5.5; V
